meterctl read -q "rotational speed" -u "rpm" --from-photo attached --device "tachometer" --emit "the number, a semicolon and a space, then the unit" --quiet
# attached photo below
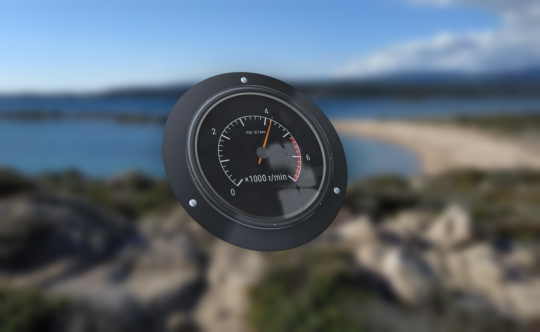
4200; rpm
